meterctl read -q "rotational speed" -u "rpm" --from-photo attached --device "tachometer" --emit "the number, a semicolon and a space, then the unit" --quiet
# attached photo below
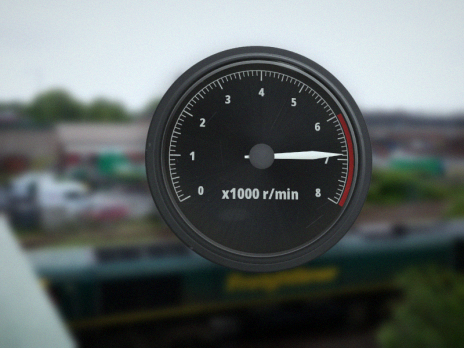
6900; rpm
